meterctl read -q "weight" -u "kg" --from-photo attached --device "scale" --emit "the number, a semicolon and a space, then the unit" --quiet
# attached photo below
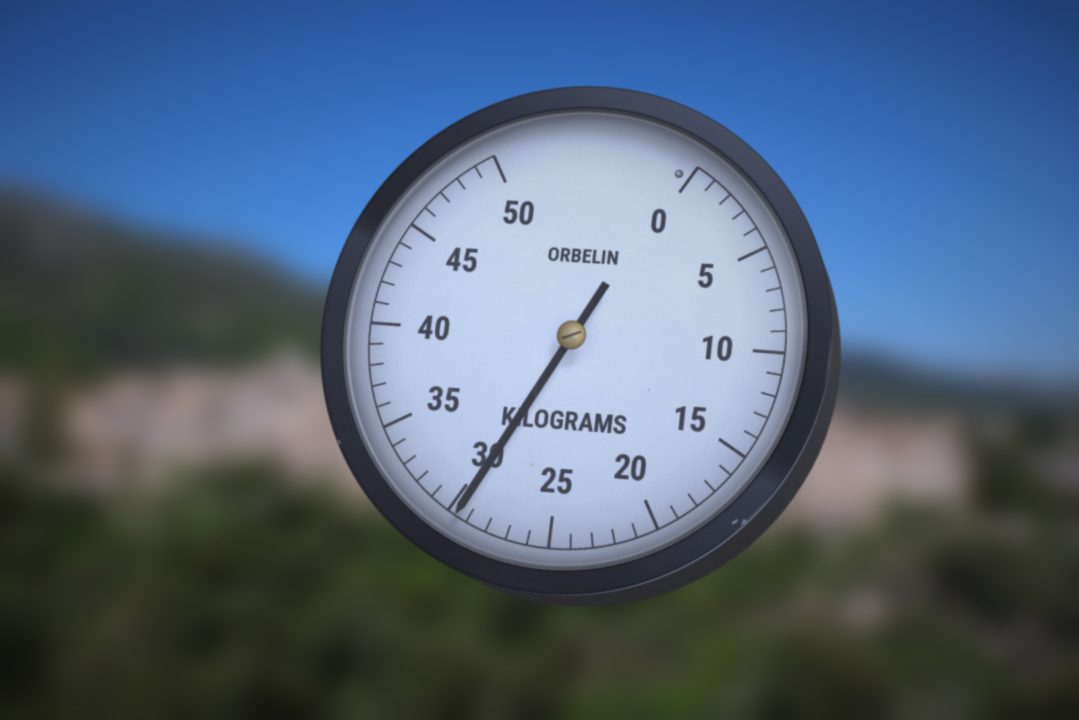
29.5; kg
